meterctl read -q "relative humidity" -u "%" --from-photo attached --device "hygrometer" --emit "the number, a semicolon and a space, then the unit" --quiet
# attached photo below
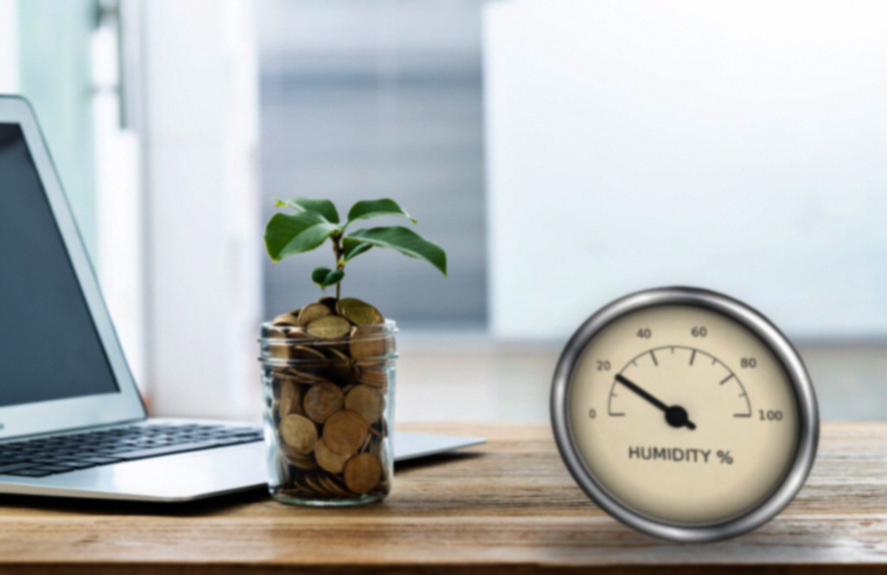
20; %
